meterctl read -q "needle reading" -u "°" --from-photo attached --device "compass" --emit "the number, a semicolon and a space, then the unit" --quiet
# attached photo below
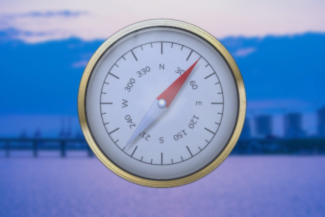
40; °
